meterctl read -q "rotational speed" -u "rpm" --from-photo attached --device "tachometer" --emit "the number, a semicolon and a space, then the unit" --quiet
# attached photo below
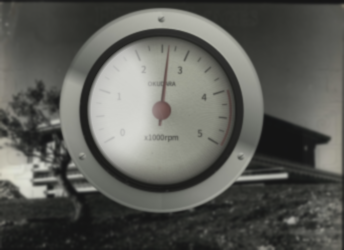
2625; rpm
